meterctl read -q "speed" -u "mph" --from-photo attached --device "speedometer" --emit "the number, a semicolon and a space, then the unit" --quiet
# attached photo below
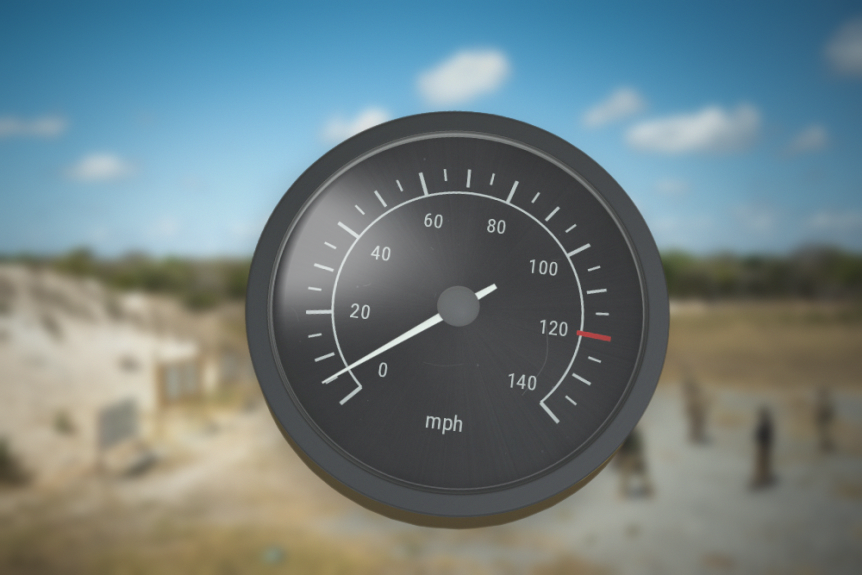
5; mph
